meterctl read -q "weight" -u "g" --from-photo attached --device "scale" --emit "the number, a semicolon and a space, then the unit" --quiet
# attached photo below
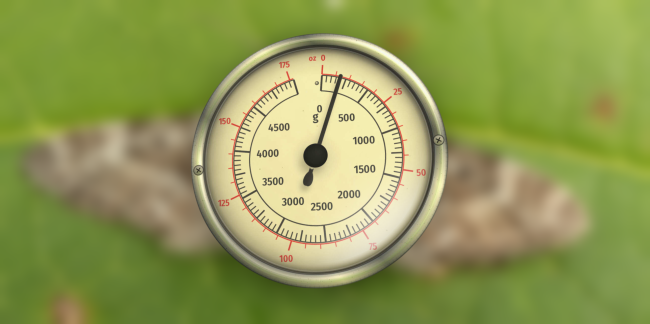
200; g
